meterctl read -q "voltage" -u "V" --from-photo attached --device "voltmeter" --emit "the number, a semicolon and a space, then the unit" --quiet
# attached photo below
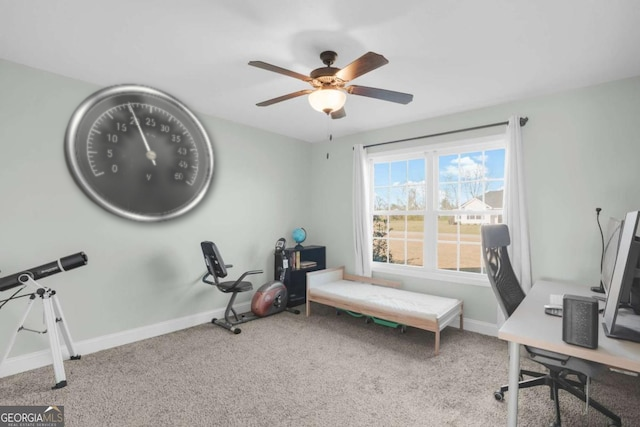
20; V
